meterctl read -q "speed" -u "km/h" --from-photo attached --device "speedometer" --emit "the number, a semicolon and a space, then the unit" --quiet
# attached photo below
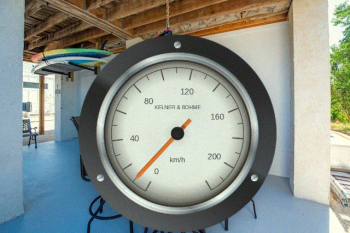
10; km/h
